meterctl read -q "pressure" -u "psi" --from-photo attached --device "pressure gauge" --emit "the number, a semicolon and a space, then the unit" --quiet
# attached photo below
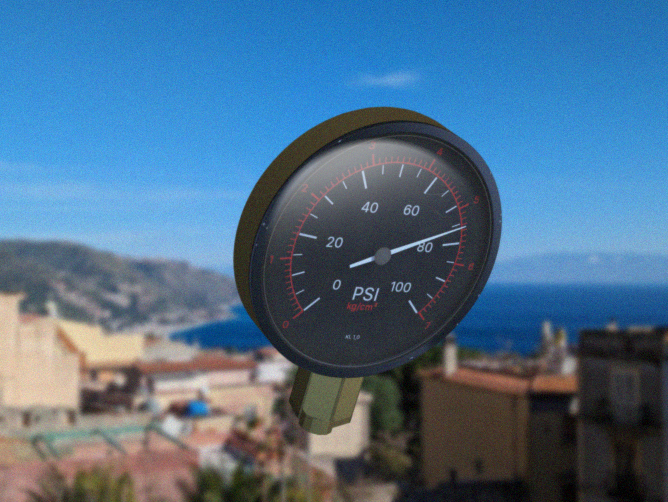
75; psi
